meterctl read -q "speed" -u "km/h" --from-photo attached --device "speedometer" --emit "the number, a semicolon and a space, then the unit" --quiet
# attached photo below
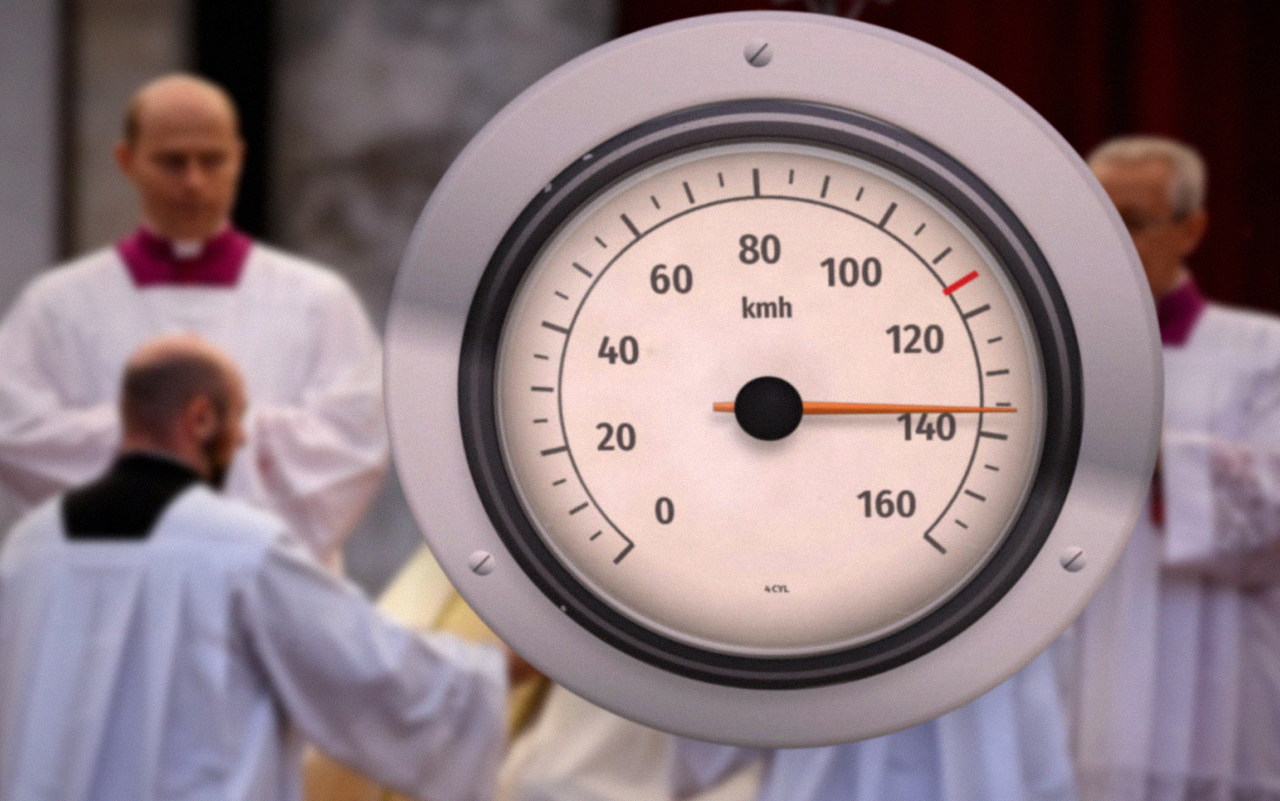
135; km/h
